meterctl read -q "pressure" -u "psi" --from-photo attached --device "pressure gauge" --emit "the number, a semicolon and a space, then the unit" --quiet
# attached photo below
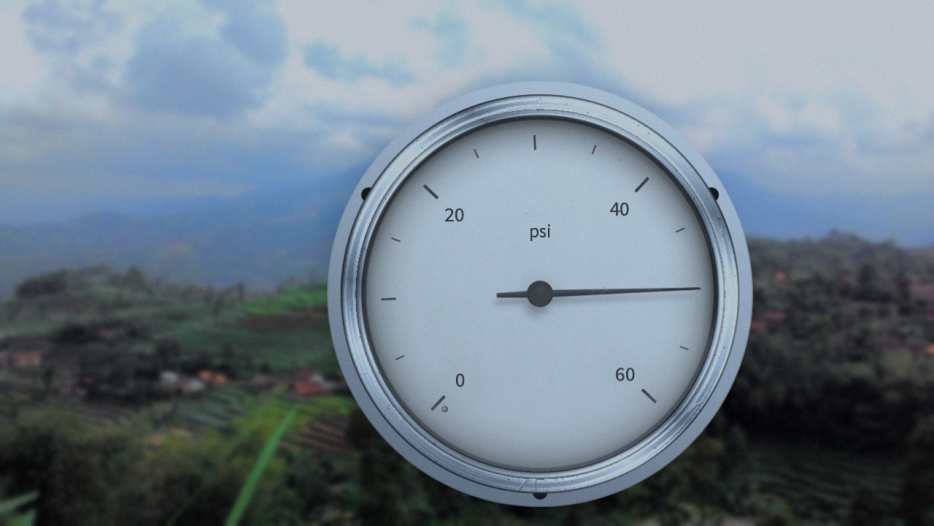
50; psi
